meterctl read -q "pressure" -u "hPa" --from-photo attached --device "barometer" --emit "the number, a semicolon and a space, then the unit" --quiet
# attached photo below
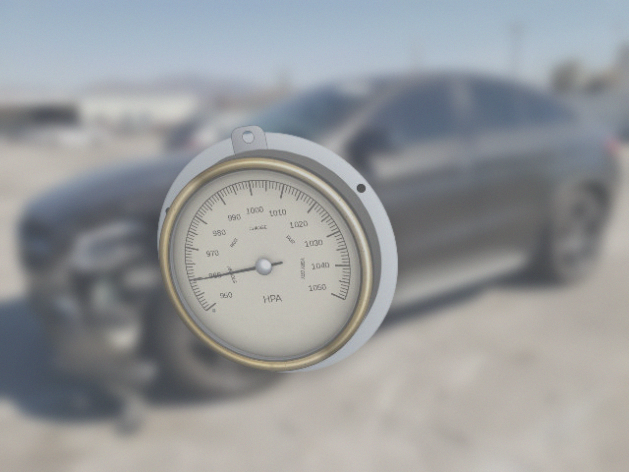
960; hPa
